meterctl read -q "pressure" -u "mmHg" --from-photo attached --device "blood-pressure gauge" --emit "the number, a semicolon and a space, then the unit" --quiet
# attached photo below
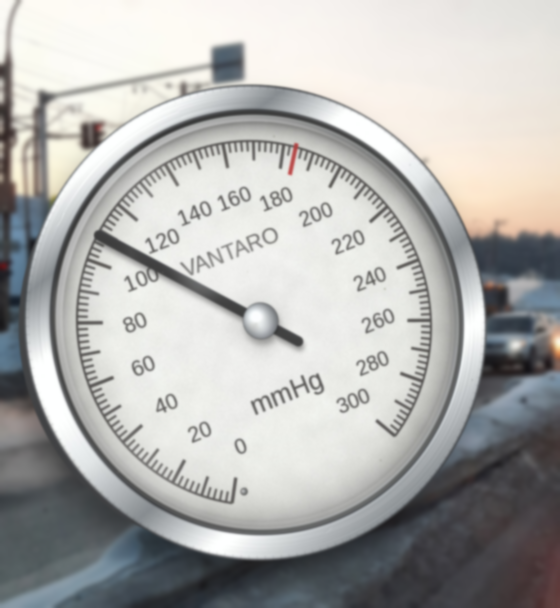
108; mmHg
